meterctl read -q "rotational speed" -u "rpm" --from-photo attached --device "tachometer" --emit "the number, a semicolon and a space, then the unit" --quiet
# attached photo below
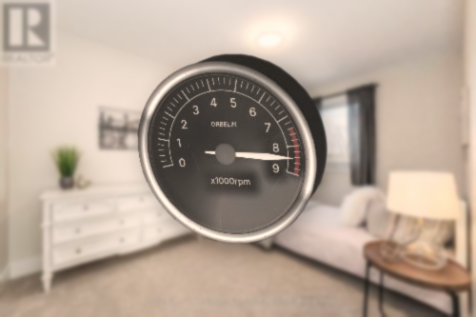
8400; rpm
